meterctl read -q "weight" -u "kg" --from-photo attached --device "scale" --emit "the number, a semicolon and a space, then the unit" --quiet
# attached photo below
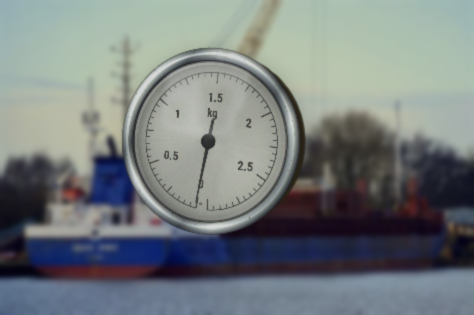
0; kg
